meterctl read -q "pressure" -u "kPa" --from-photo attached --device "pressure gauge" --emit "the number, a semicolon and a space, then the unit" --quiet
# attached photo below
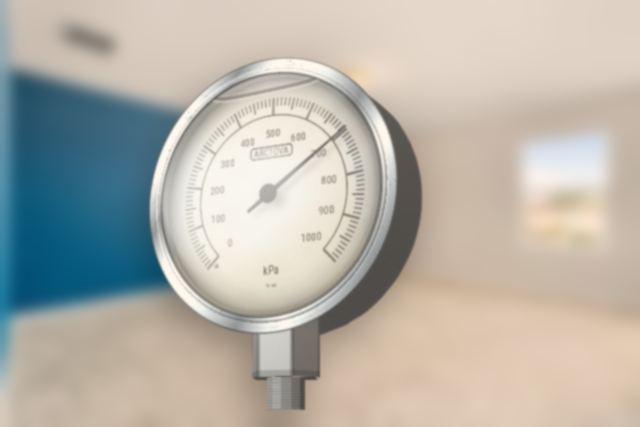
700; kPa
